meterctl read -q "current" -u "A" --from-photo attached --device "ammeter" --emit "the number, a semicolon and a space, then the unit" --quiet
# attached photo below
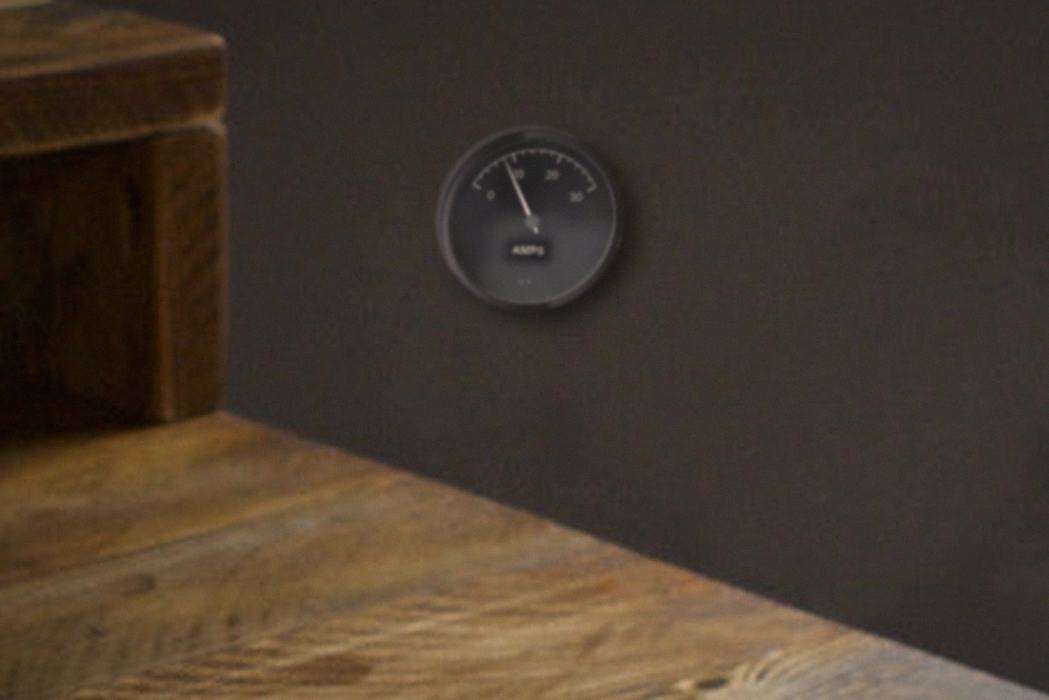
8; A
